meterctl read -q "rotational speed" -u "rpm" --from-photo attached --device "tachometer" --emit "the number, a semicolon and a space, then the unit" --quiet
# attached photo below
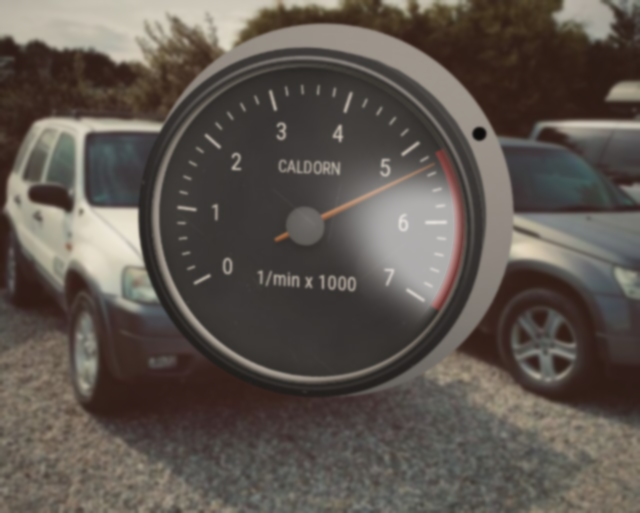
5300; rpm
